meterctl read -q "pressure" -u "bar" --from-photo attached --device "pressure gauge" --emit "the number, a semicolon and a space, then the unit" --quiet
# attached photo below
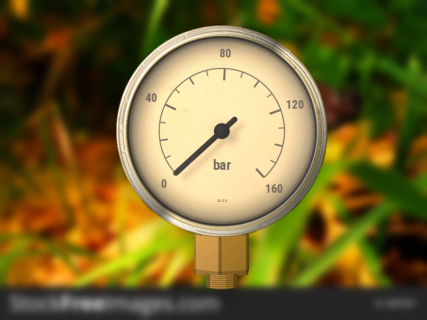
0; bar
